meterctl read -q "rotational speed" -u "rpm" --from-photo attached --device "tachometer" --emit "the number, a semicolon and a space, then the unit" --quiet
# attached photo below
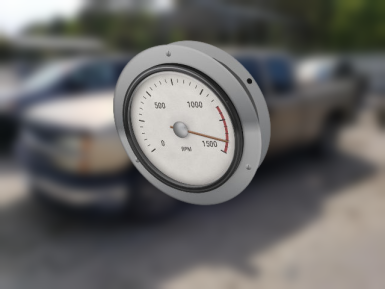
1400; rpm
